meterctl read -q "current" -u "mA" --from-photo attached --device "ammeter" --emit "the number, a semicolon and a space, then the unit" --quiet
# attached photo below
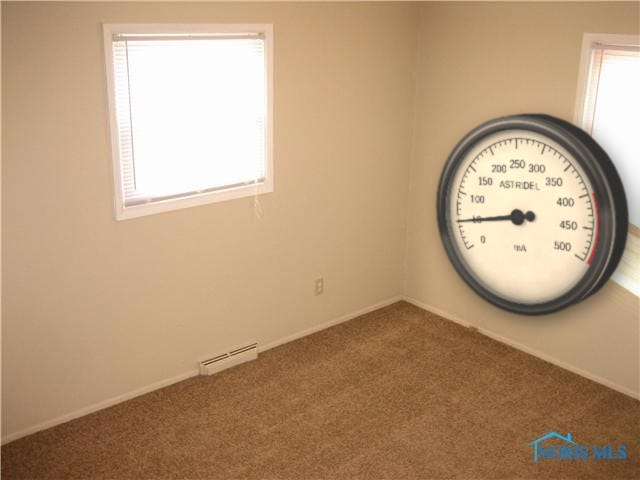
50; mA
